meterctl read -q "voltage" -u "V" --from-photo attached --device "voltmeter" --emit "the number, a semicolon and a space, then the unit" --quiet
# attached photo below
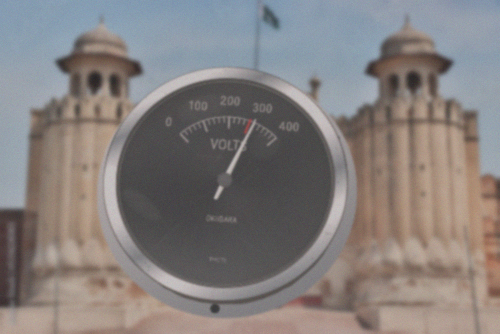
300; V
